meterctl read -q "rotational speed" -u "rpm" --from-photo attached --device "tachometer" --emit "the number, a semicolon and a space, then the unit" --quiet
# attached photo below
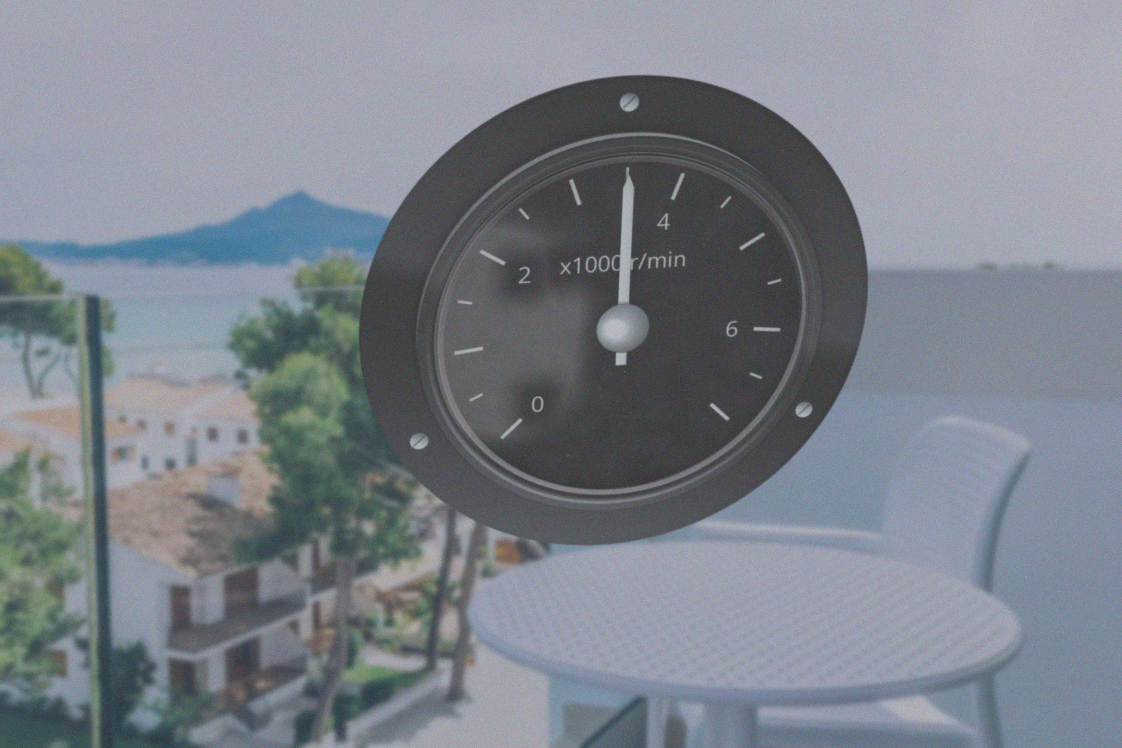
3500; rpm
